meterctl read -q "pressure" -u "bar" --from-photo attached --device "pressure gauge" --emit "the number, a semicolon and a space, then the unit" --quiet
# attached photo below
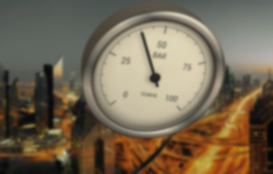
40; bar
